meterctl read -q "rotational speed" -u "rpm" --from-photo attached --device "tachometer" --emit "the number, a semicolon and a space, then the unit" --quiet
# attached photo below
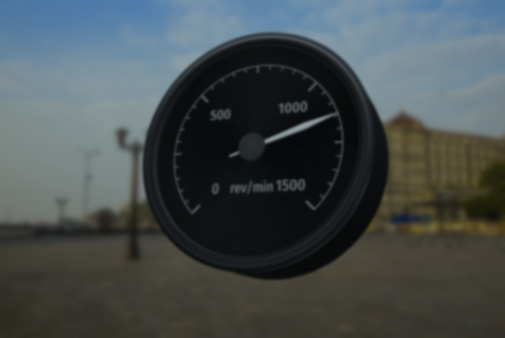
1150; rpm
